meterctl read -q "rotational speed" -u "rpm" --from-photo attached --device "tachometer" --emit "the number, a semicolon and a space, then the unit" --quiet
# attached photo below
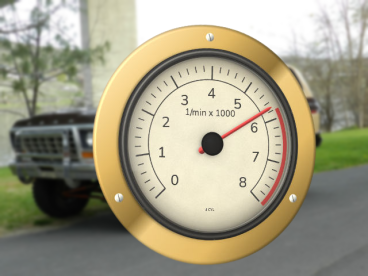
5700; rpm
